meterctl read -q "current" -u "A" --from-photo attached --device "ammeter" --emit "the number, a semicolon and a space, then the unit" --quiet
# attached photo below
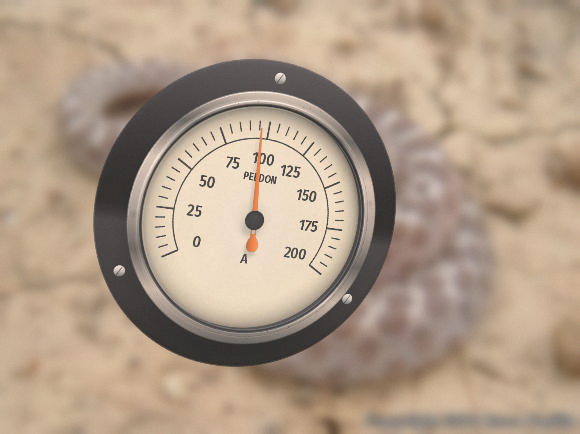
95; A
